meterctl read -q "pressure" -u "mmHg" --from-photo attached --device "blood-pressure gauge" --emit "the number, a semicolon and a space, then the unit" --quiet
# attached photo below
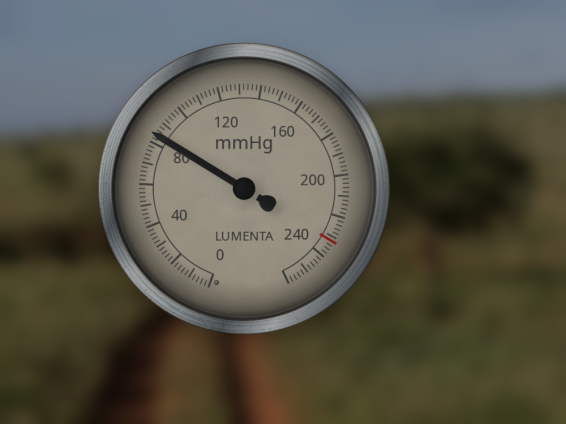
84; mmHg
